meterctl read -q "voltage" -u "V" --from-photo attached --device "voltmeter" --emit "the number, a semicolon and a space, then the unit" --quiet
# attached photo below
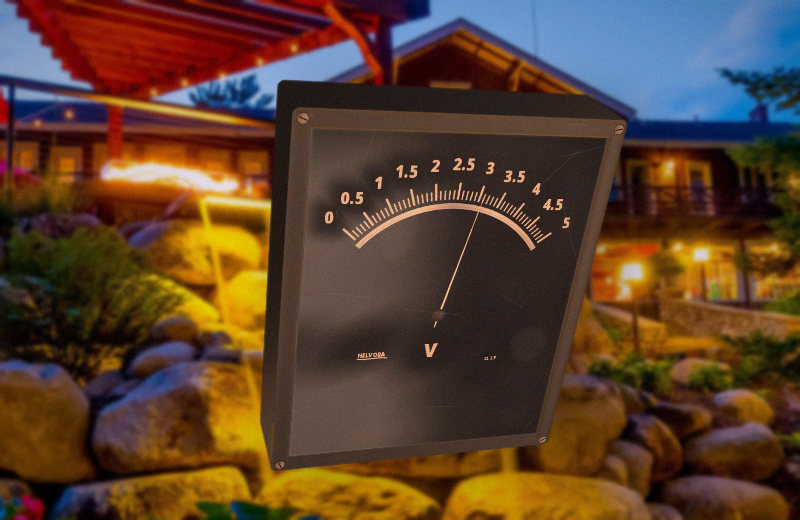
3; V
